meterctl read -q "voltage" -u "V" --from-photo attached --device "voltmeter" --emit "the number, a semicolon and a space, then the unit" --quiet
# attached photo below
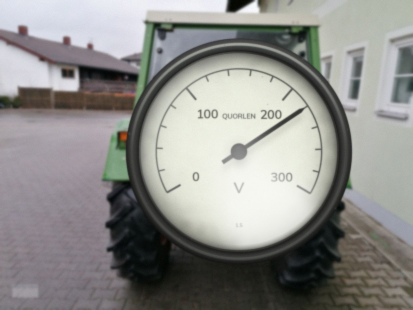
220; V
